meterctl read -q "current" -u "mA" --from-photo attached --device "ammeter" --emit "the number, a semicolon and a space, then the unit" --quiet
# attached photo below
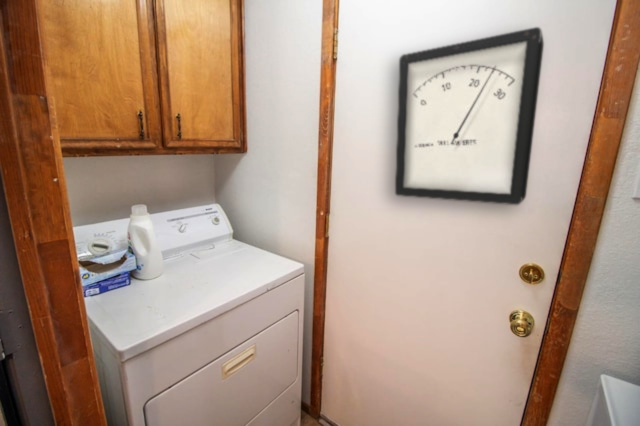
24; mA
